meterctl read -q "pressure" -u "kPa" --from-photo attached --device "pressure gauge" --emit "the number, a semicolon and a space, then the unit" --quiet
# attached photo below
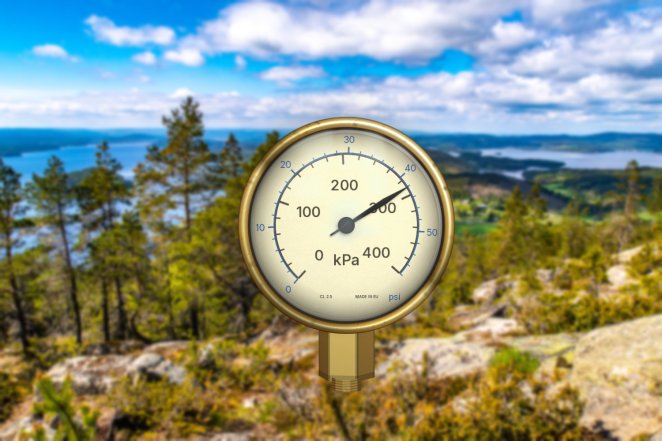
290; kPa
